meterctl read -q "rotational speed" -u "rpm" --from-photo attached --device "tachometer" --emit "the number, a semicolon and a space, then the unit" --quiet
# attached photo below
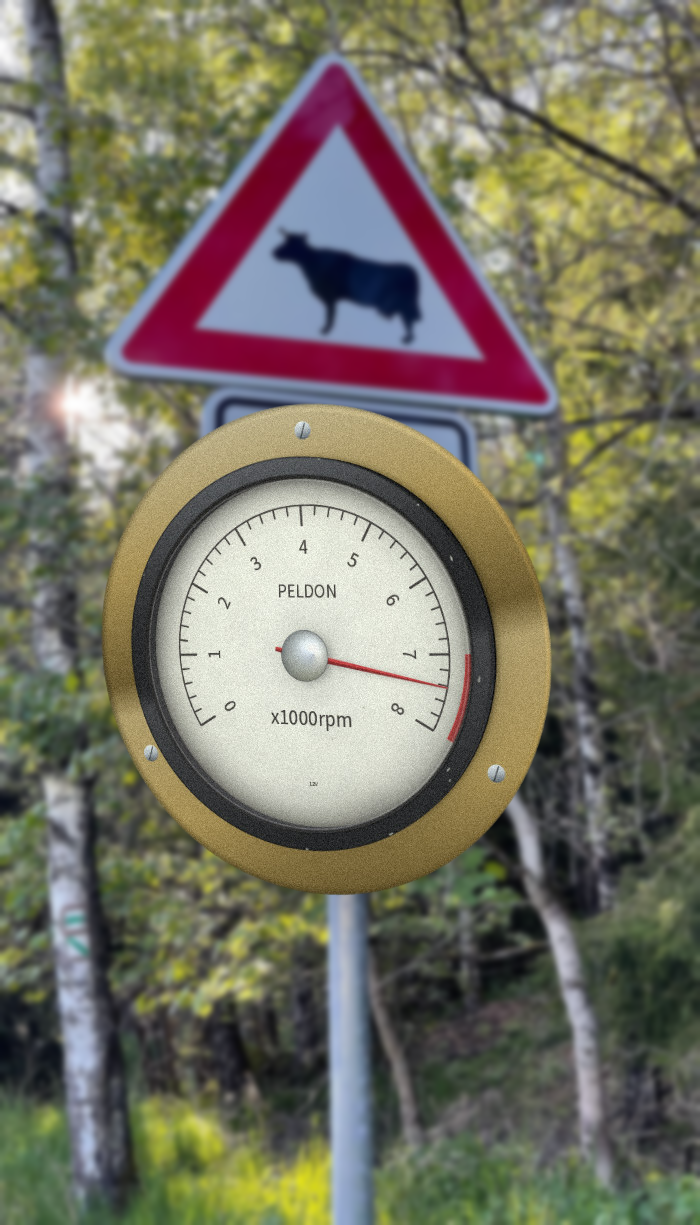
7400; rpm
